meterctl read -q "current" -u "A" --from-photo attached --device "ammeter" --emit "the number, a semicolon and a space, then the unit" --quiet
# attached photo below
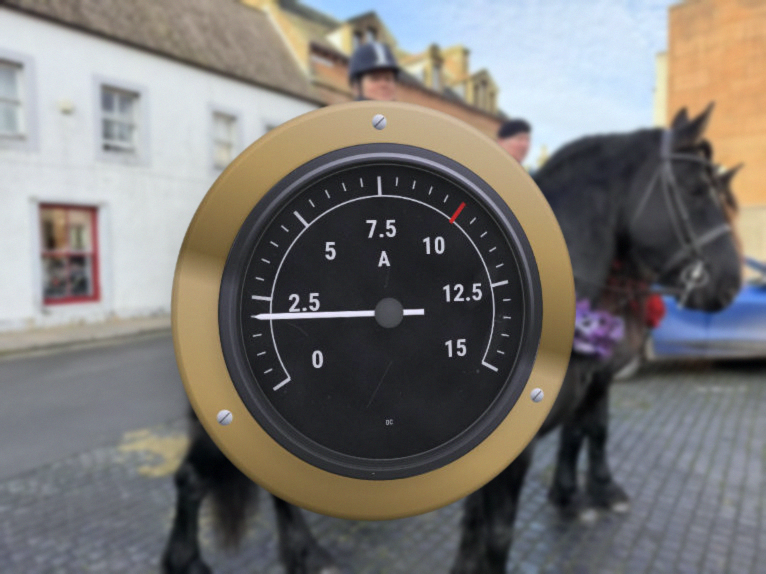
2; A
